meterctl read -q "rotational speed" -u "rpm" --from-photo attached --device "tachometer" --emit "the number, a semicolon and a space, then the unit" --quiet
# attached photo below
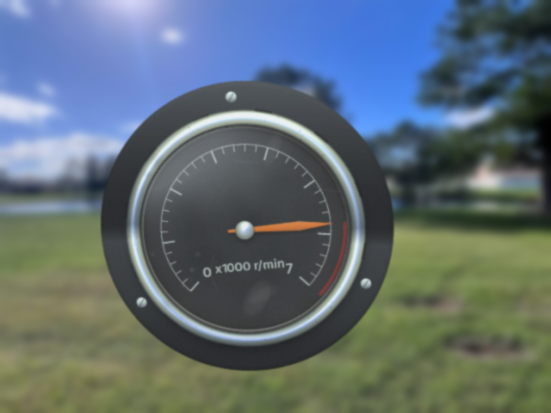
5800; rpm
